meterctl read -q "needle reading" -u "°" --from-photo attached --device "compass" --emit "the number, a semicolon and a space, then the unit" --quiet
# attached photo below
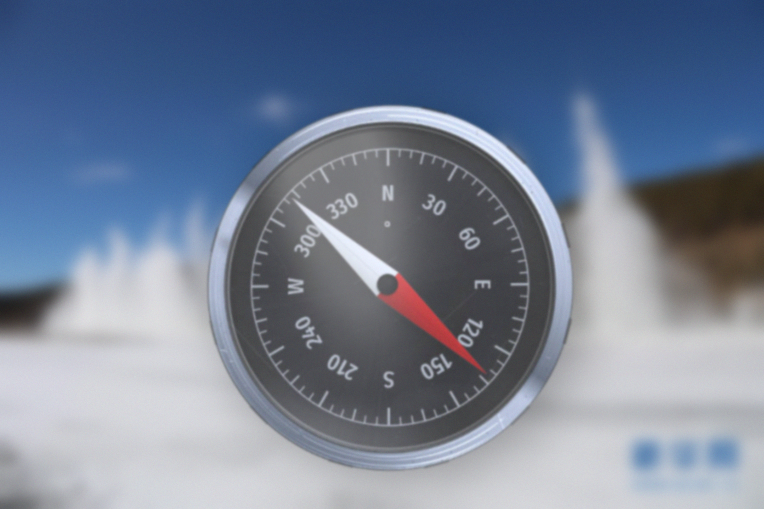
132.5; °
